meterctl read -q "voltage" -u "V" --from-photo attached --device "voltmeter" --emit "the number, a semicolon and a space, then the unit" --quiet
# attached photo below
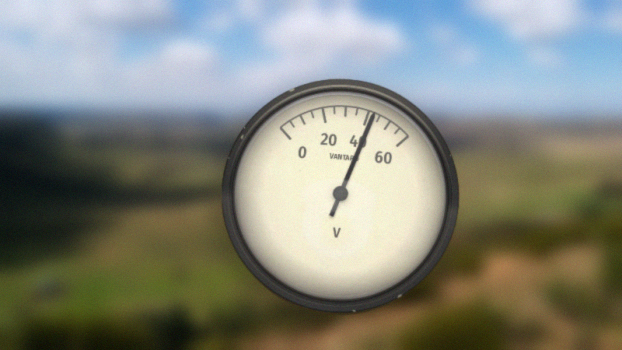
42.5; V
